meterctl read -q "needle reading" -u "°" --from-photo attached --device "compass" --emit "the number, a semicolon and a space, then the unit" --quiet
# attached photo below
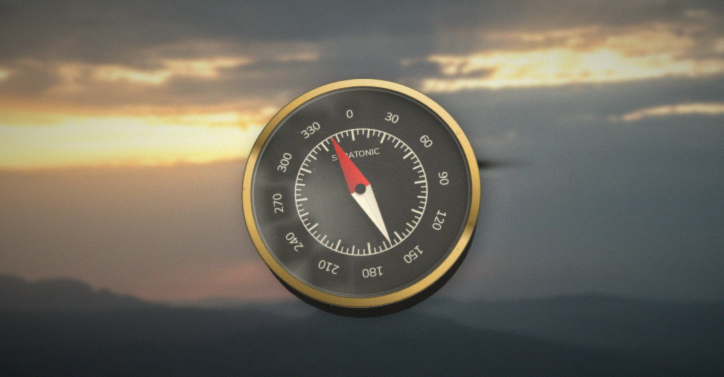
340; °
